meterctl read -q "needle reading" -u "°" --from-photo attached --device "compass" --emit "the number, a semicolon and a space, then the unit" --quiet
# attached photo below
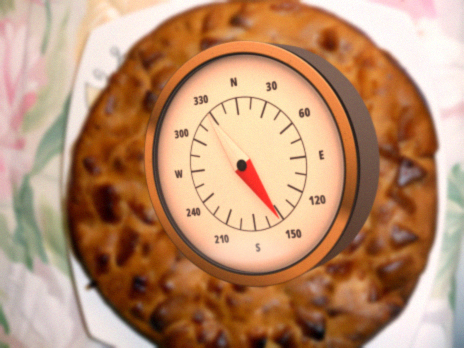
150; °
